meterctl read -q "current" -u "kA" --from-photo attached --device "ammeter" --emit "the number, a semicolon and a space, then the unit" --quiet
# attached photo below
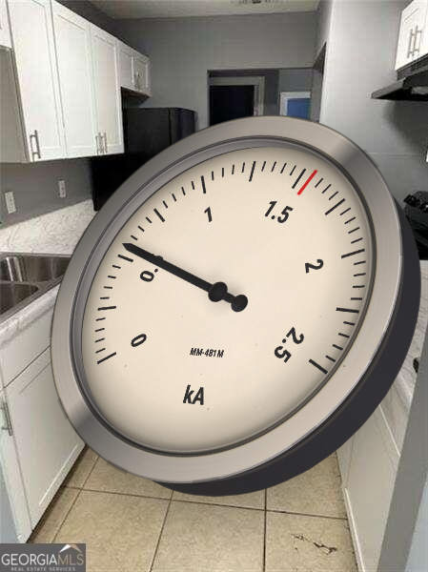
0.55; kA
